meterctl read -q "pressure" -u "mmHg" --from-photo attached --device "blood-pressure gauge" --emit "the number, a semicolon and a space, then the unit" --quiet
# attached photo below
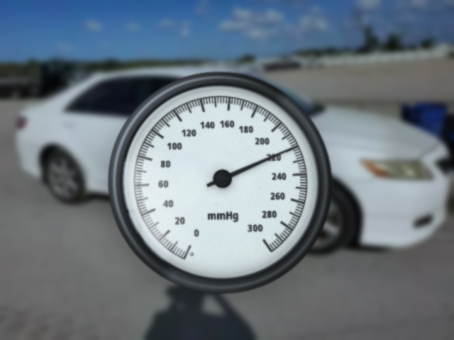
220; mmHg
